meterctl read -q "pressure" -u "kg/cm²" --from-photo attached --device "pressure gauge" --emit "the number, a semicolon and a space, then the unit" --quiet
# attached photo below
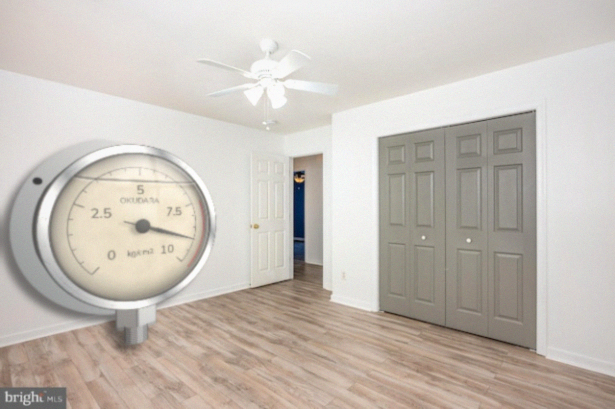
9; kg/cm²
